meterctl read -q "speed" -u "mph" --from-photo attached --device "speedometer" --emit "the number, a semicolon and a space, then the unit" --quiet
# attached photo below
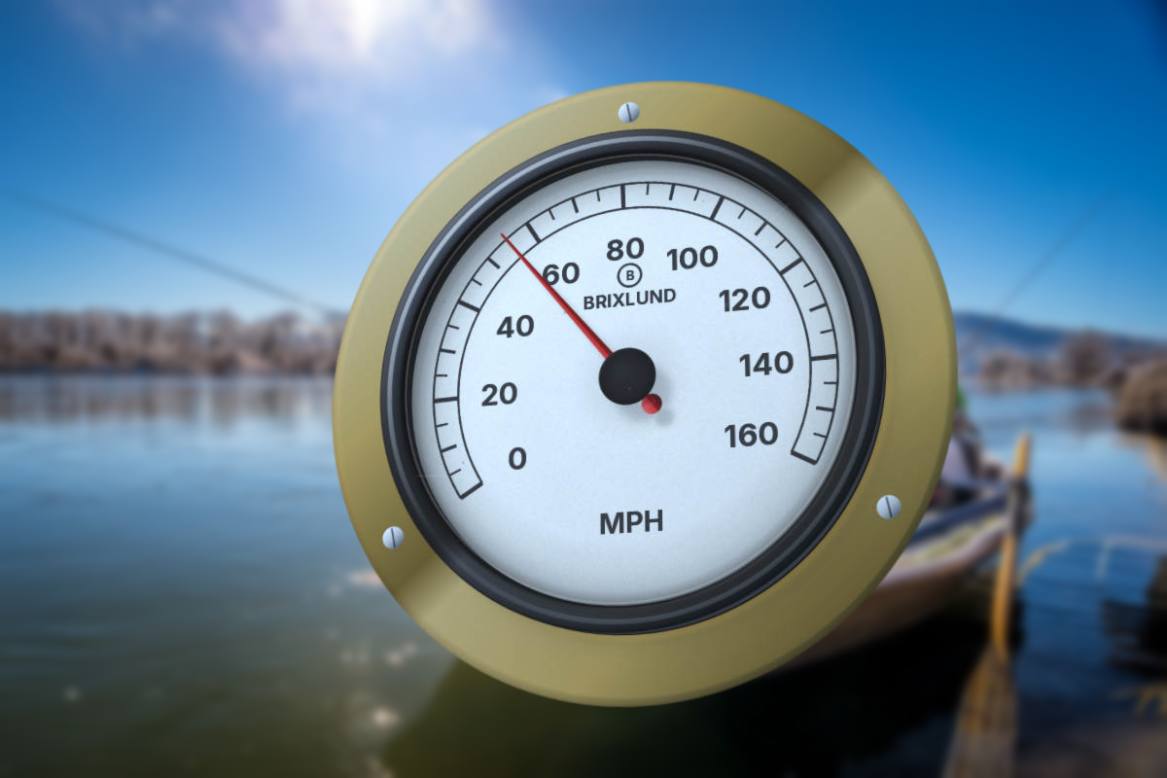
55; mph
